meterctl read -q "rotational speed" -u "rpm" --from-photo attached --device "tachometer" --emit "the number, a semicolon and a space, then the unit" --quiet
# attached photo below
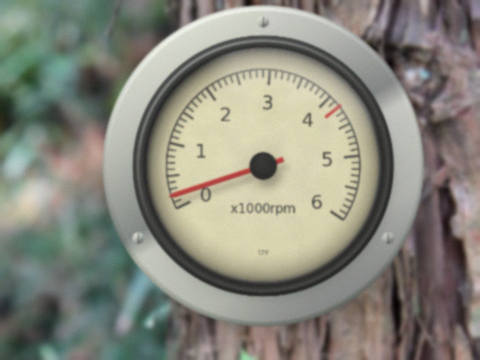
200; rpm
